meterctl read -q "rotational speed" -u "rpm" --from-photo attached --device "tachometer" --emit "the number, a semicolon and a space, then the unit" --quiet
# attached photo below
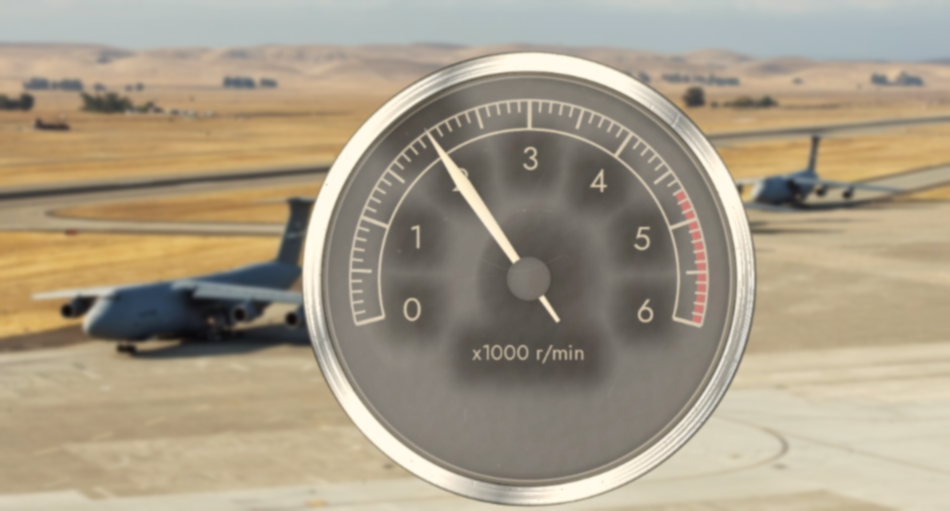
2000; rpm
